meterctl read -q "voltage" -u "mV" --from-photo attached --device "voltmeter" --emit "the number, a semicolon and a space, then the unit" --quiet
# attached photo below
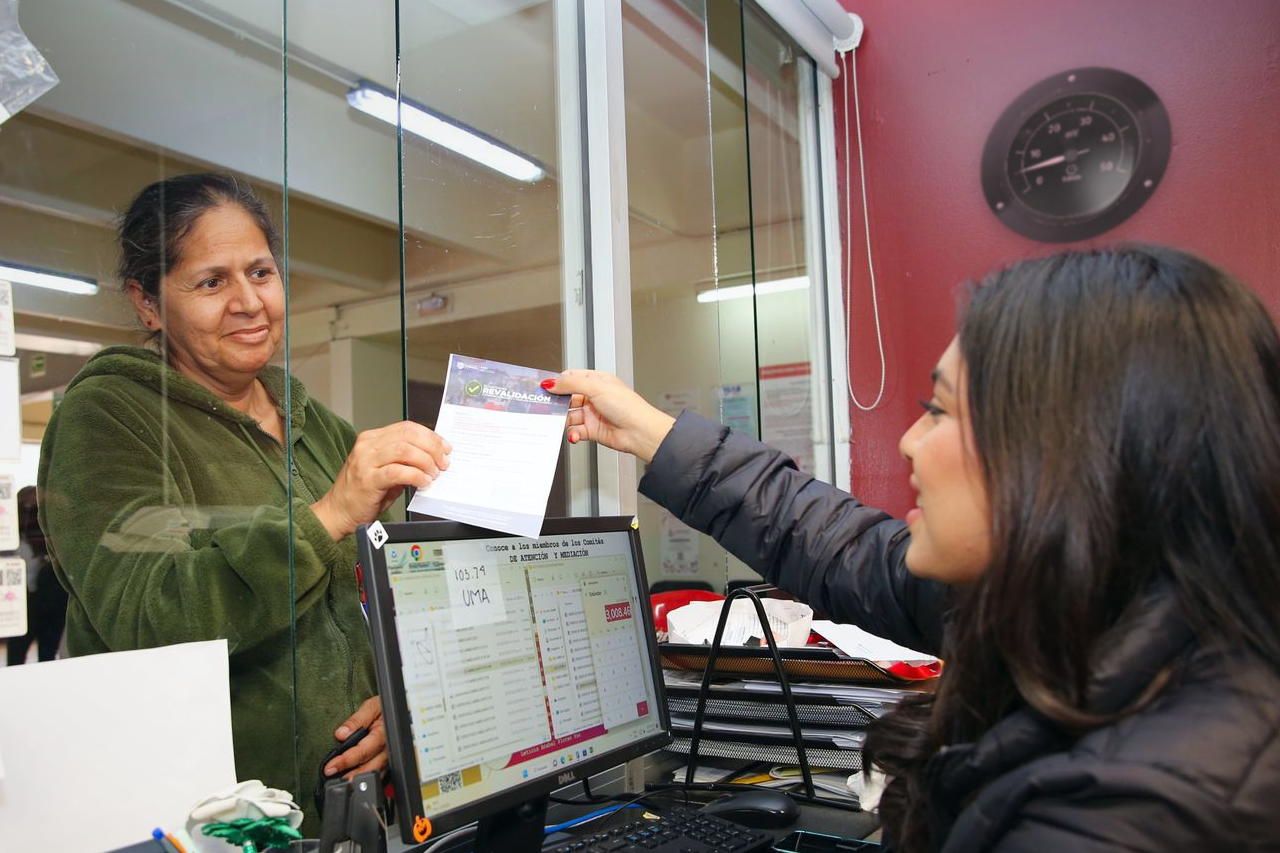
5; mV
